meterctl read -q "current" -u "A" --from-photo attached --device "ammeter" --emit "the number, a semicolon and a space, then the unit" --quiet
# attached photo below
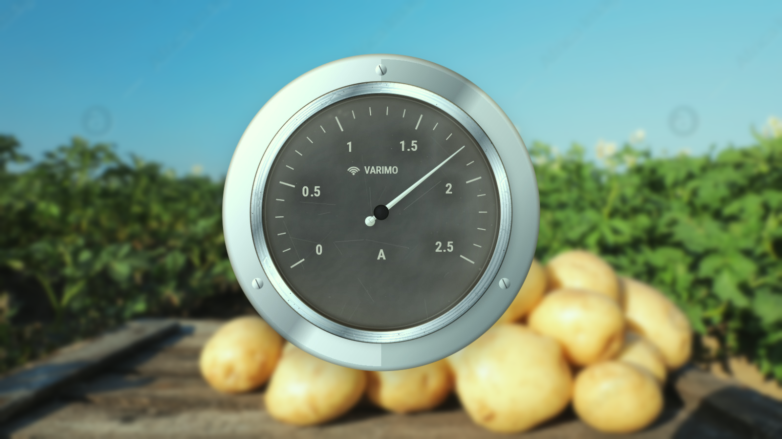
1.8; A
